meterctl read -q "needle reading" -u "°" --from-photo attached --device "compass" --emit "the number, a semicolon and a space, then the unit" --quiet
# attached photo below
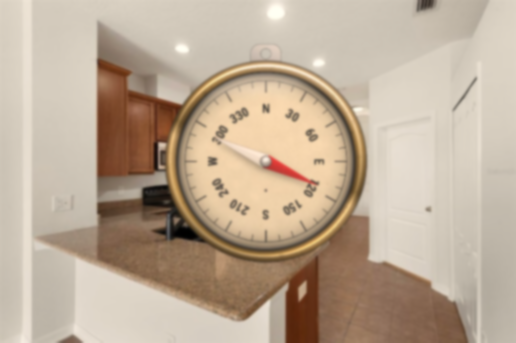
115; °
